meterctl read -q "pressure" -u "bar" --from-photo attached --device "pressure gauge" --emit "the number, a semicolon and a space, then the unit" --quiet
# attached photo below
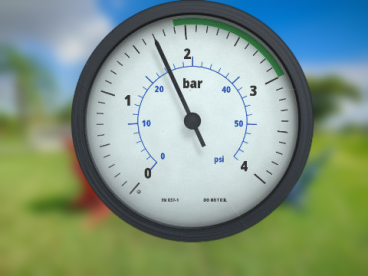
1.7; bar
